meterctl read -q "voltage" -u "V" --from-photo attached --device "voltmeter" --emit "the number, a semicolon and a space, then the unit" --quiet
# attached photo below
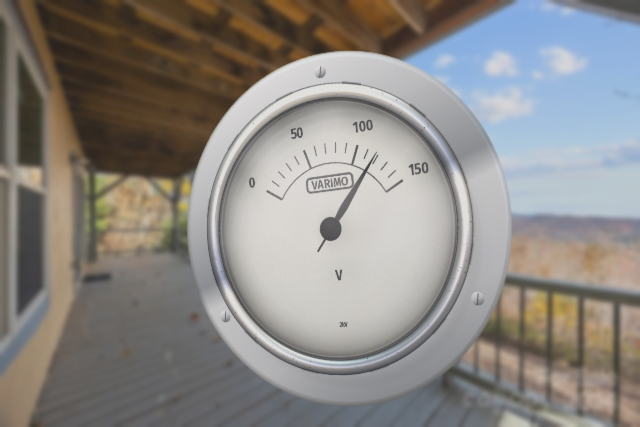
120; V
